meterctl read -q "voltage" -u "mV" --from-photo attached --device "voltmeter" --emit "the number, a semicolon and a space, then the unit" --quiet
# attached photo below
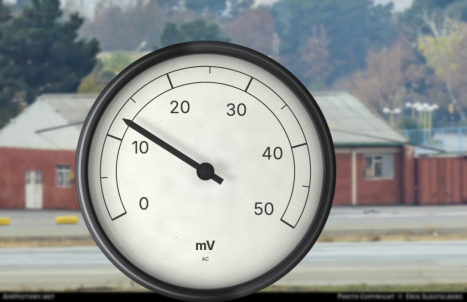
12.5; mV
